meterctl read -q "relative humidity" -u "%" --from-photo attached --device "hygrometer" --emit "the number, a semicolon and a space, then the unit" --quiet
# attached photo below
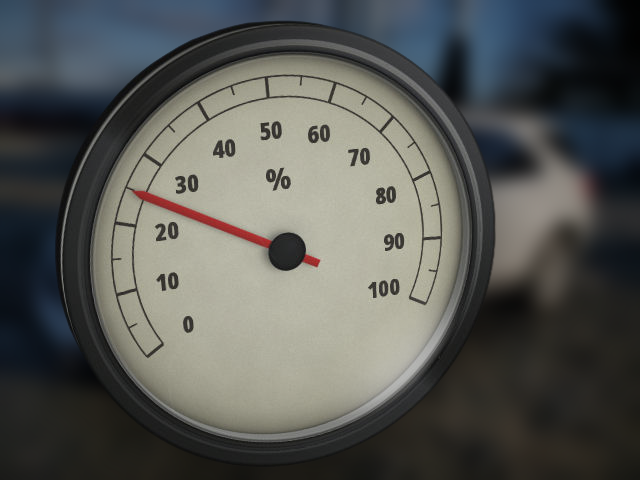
25; %
